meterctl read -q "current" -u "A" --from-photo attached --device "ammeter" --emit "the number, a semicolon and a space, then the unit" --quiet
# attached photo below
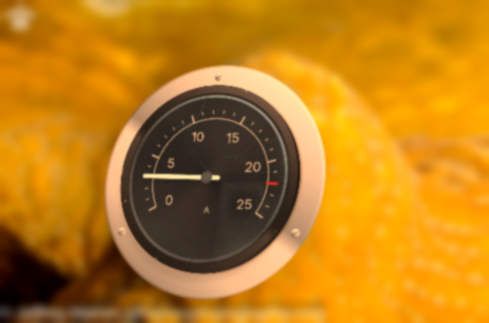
3; A
